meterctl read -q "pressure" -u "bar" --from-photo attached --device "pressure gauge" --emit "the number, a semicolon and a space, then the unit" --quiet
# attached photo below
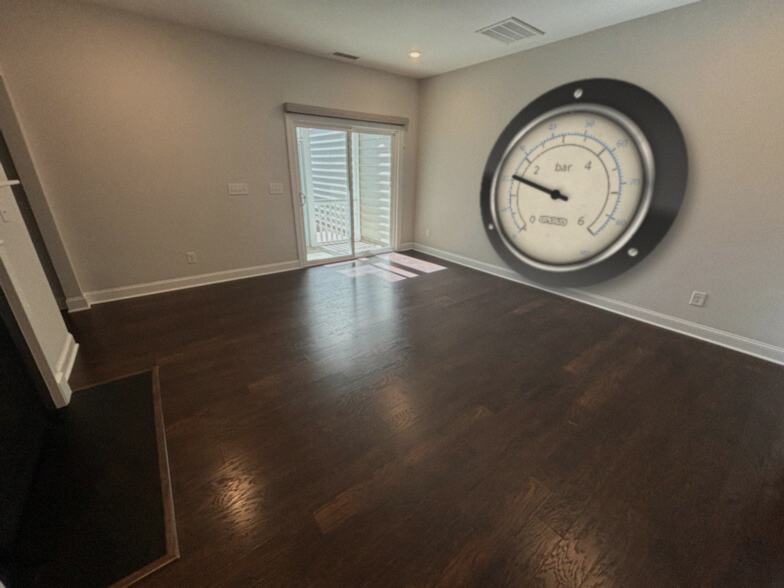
1.5; bar
